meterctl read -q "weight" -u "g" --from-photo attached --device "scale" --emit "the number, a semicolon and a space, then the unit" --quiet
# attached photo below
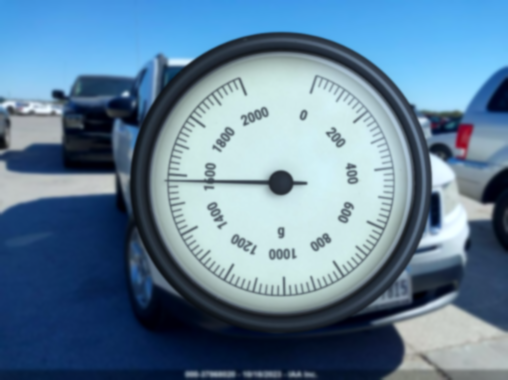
1580; g
